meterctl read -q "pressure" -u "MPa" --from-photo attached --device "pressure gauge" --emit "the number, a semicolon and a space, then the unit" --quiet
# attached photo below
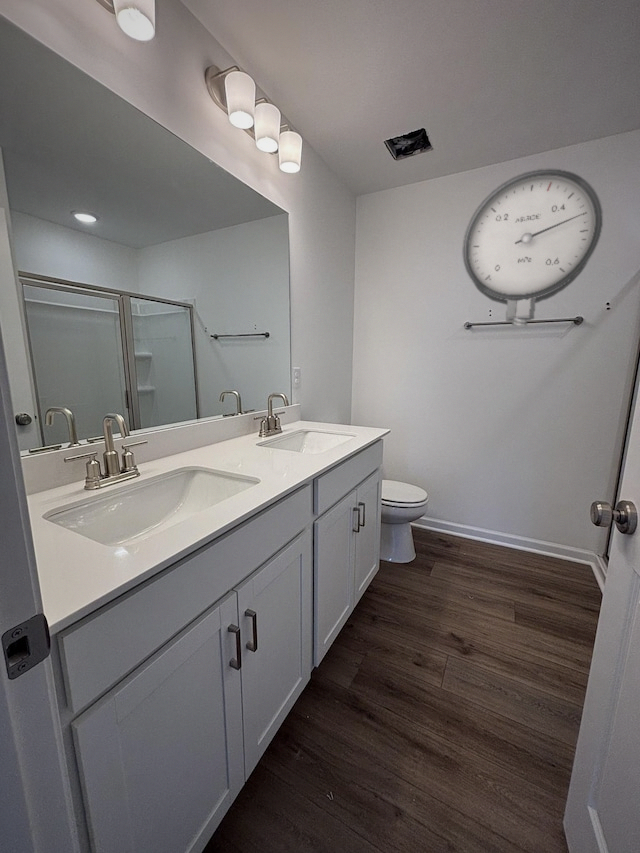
0.46; MPa
